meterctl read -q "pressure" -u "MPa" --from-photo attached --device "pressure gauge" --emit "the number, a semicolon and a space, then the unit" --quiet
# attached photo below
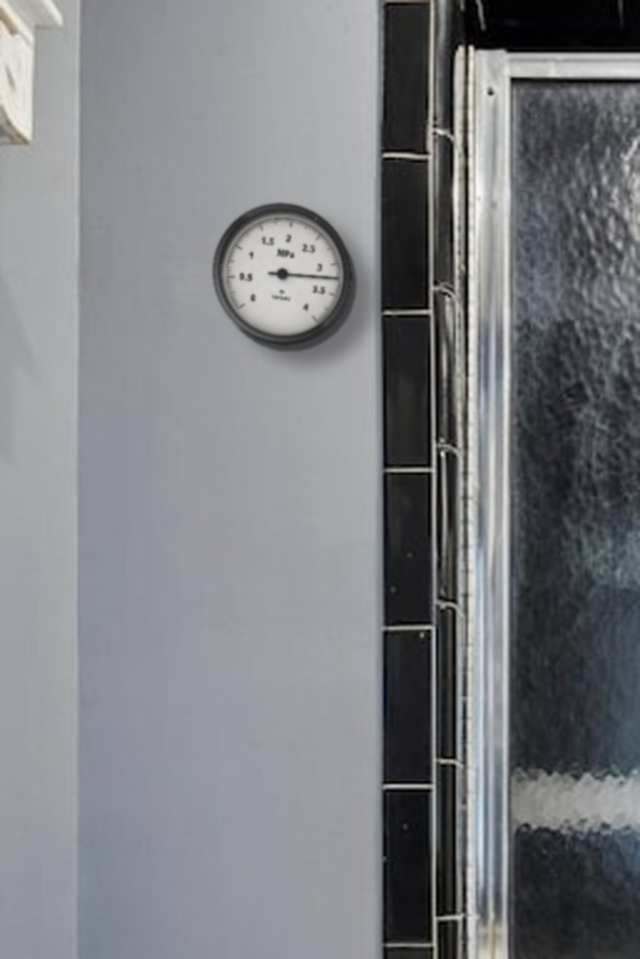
3.25; MPa
